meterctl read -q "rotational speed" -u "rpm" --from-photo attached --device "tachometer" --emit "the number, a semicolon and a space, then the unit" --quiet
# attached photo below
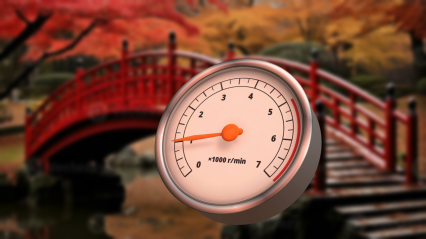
1000; rpm
